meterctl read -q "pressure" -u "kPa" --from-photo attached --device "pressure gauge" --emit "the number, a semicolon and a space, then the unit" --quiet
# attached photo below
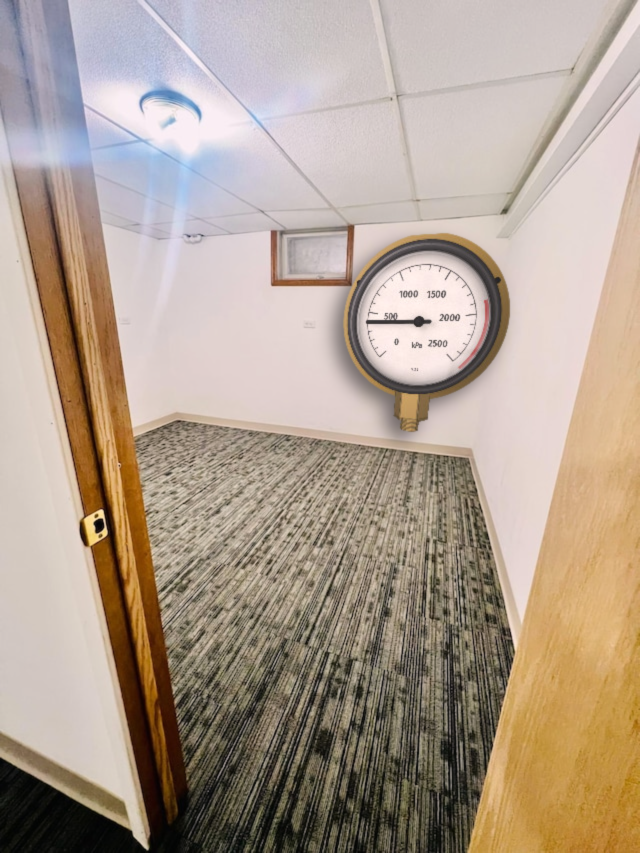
400; kPa
